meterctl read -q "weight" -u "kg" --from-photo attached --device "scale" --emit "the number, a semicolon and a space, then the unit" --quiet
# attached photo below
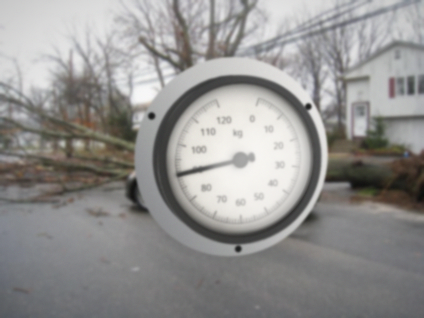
90; kg
